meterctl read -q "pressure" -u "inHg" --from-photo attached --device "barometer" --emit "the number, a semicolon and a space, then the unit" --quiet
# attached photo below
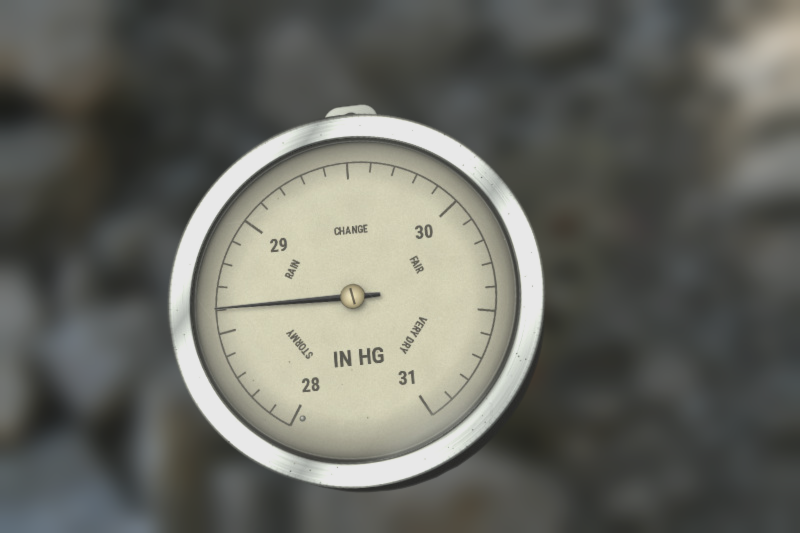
28.6; inHg
